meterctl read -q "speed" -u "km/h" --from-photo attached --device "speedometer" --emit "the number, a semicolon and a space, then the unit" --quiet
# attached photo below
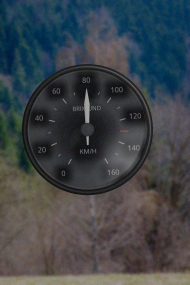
80; km/h
